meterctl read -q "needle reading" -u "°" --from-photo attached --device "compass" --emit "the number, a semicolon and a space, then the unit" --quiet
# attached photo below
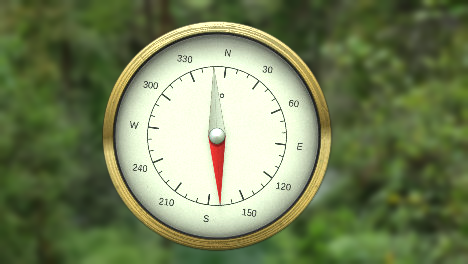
170; °
